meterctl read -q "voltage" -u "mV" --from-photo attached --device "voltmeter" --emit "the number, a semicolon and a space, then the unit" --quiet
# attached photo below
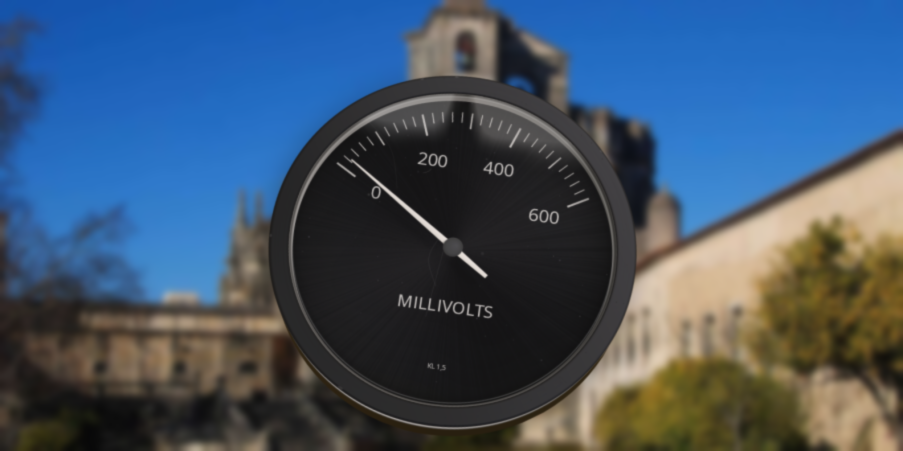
20; mV
